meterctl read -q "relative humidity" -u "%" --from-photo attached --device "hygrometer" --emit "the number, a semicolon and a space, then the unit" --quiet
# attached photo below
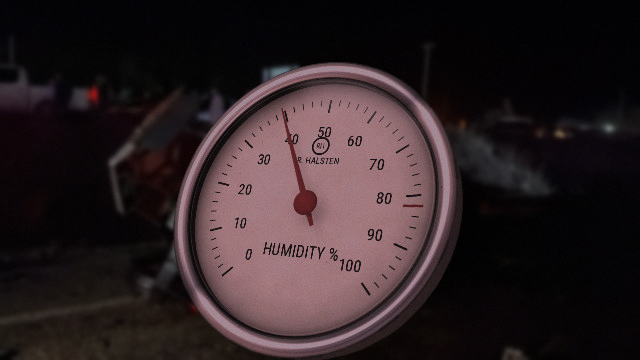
40; %
